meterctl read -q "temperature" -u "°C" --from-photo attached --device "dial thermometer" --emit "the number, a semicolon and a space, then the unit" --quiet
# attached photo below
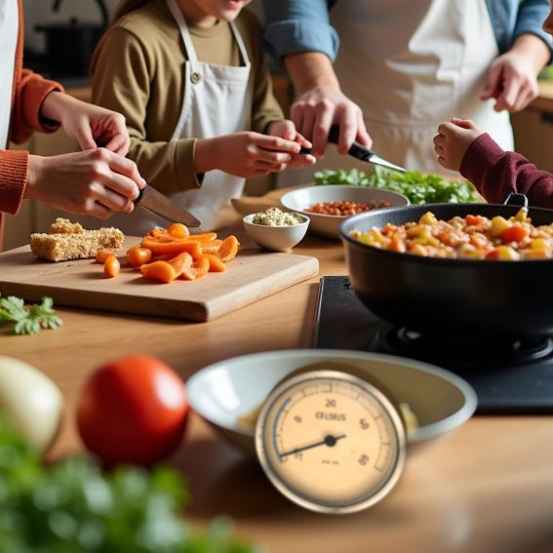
-17.5; °C
